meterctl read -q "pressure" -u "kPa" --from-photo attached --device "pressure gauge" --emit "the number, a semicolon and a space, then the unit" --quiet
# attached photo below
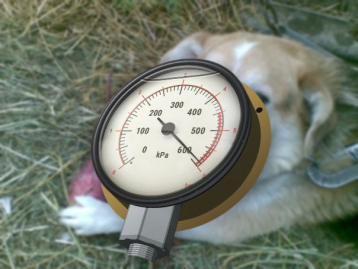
590; kPa
